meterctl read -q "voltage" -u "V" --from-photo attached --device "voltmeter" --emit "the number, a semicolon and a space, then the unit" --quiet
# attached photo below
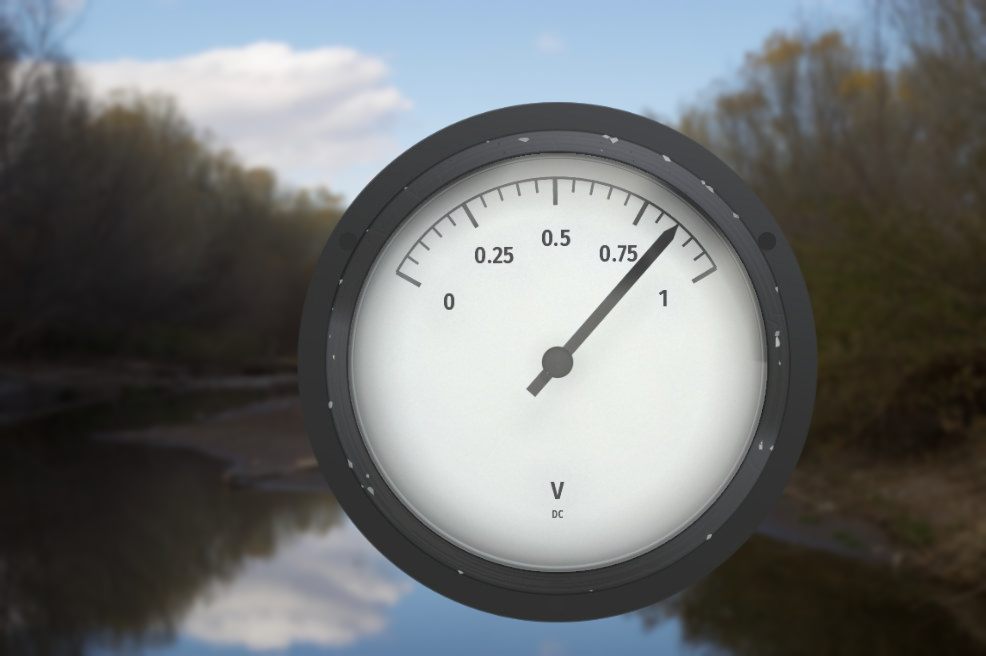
0.85; V
